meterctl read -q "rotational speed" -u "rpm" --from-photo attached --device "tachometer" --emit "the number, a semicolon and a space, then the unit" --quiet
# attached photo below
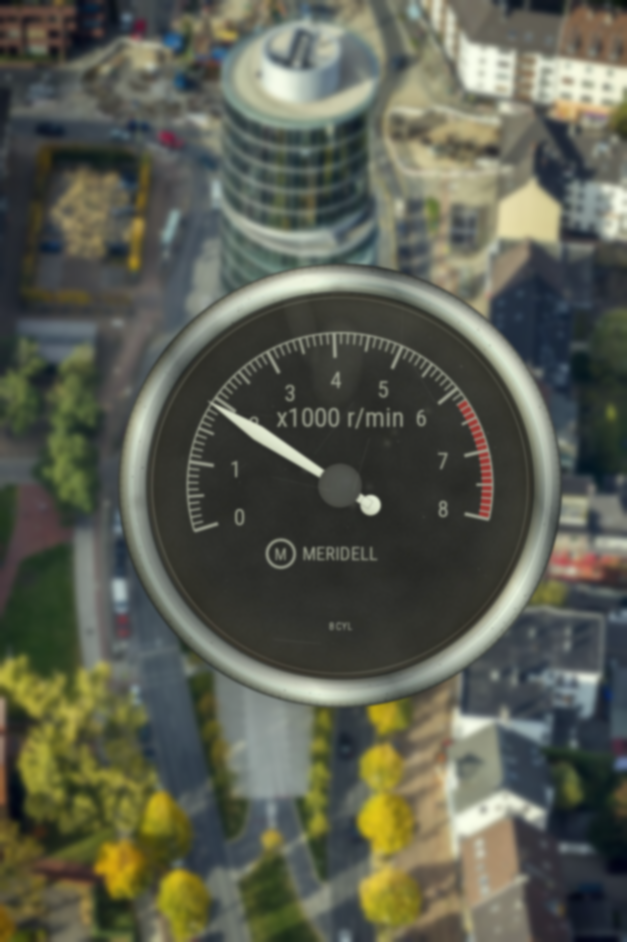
1900; rpm
